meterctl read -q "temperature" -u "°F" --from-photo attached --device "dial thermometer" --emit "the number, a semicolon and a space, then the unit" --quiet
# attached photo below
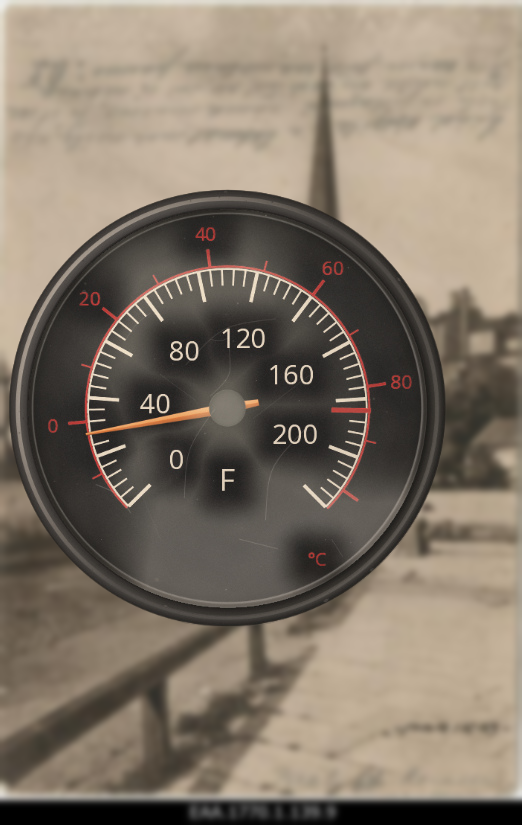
28; °F
